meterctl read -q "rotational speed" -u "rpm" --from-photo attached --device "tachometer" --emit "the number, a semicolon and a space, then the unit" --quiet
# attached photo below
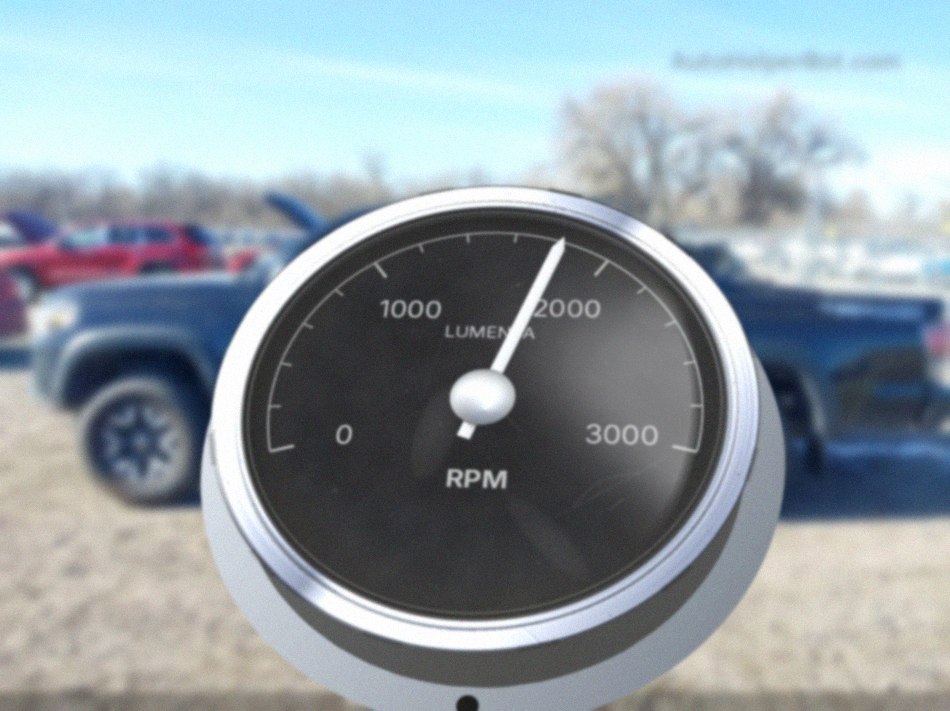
1800; rpm
